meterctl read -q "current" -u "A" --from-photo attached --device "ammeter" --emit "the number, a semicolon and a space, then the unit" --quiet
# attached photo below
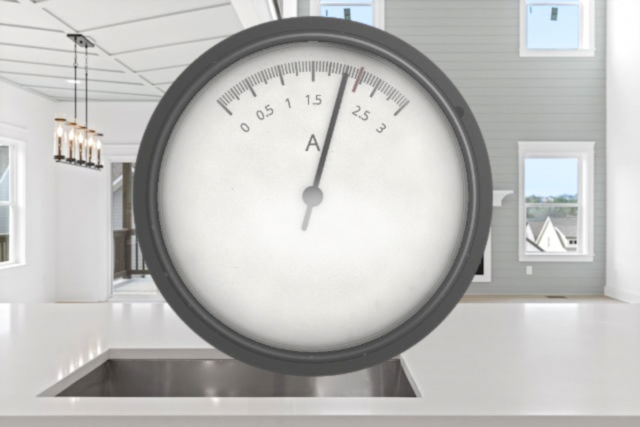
2; A
